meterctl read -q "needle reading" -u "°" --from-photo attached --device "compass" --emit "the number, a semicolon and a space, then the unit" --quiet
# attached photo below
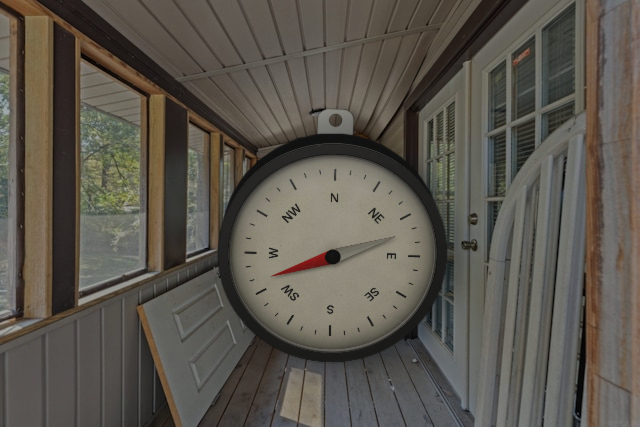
250; °
